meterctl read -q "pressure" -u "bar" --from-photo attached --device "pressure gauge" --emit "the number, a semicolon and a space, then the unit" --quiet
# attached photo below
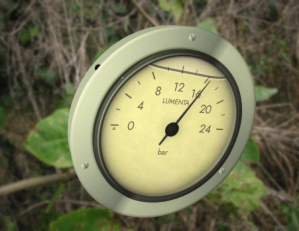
16; bar
